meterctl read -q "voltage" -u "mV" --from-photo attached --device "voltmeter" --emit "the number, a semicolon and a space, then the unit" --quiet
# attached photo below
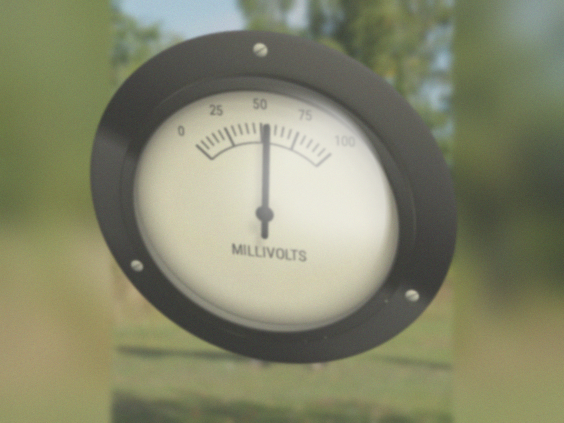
55; mV
